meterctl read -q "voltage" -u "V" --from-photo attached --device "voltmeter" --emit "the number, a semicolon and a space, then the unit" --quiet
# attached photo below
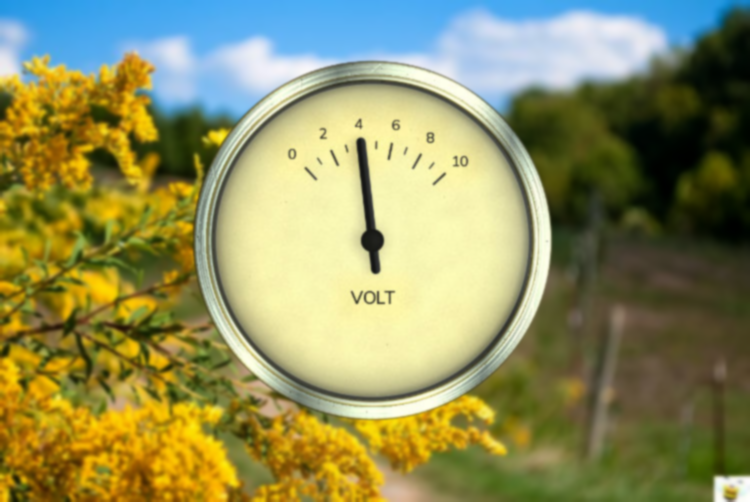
4; V
